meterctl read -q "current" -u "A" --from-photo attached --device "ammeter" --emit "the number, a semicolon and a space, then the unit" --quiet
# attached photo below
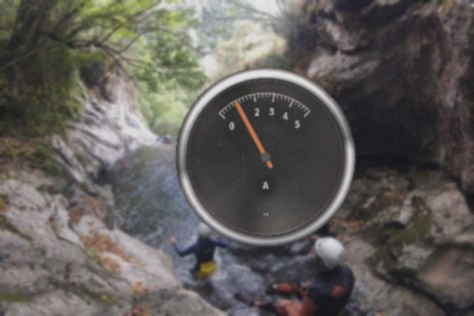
1; A
